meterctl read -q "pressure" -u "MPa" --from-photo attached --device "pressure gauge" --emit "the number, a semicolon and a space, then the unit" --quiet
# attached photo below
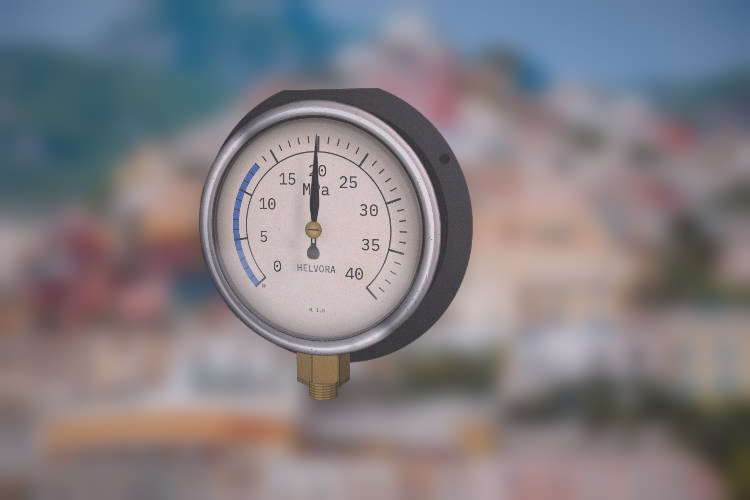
20; MPa
